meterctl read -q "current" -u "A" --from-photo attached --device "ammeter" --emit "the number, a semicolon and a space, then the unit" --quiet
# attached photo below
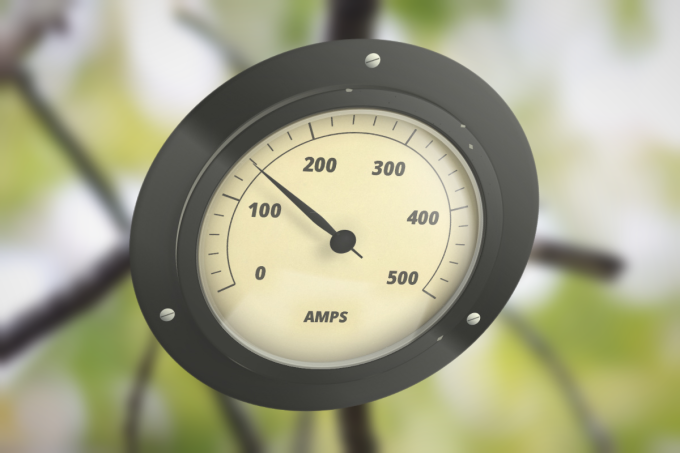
140; A
